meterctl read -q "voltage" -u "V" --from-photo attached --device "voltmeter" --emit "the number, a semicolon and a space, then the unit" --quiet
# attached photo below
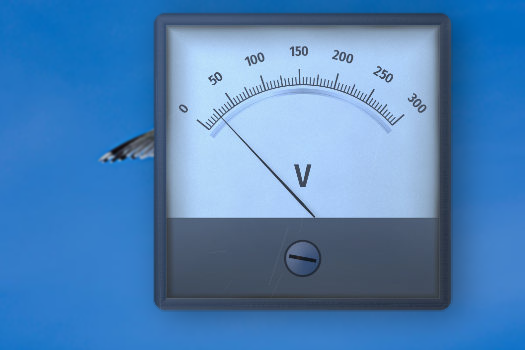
25; V
